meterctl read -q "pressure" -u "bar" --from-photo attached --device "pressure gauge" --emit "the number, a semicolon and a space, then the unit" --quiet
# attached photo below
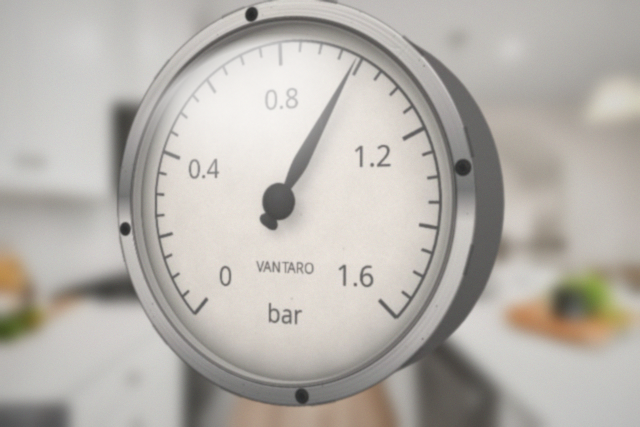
1; bar
